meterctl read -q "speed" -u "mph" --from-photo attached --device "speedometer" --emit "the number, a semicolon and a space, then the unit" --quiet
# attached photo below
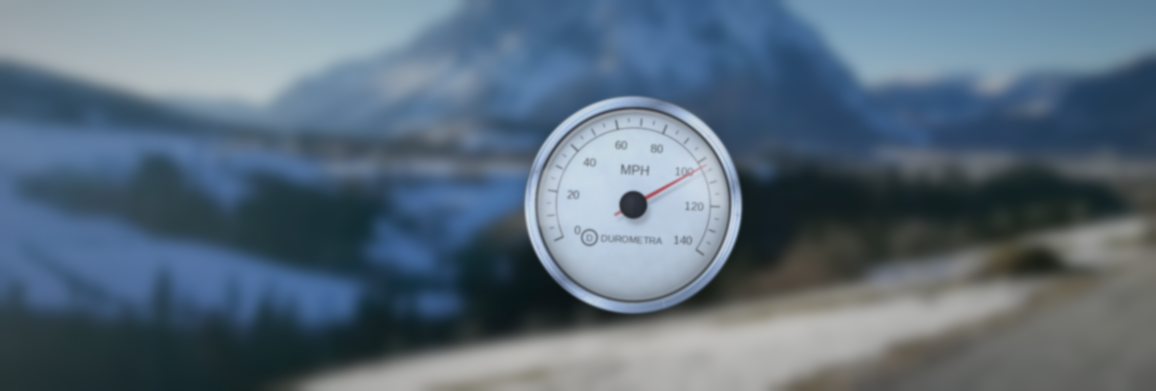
102.5; mph
